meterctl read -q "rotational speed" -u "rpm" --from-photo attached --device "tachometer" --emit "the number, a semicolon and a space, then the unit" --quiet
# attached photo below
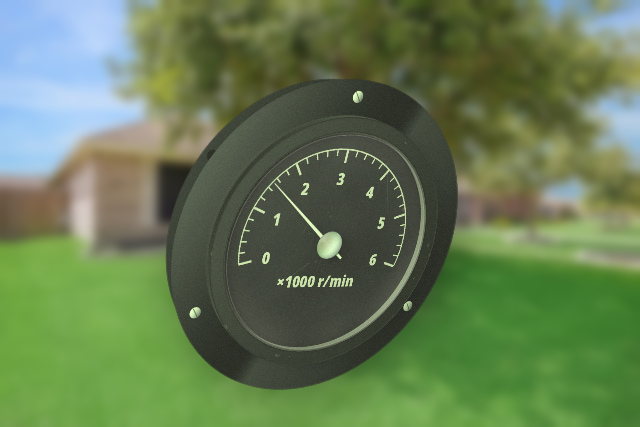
1500; rpm
